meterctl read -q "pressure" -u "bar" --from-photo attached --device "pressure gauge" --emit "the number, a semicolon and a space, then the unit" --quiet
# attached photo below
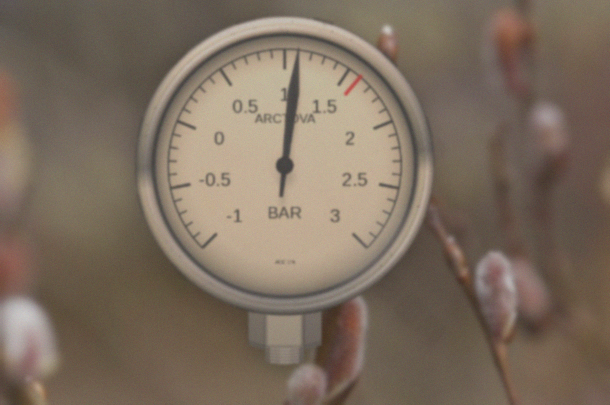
1.1; bar
